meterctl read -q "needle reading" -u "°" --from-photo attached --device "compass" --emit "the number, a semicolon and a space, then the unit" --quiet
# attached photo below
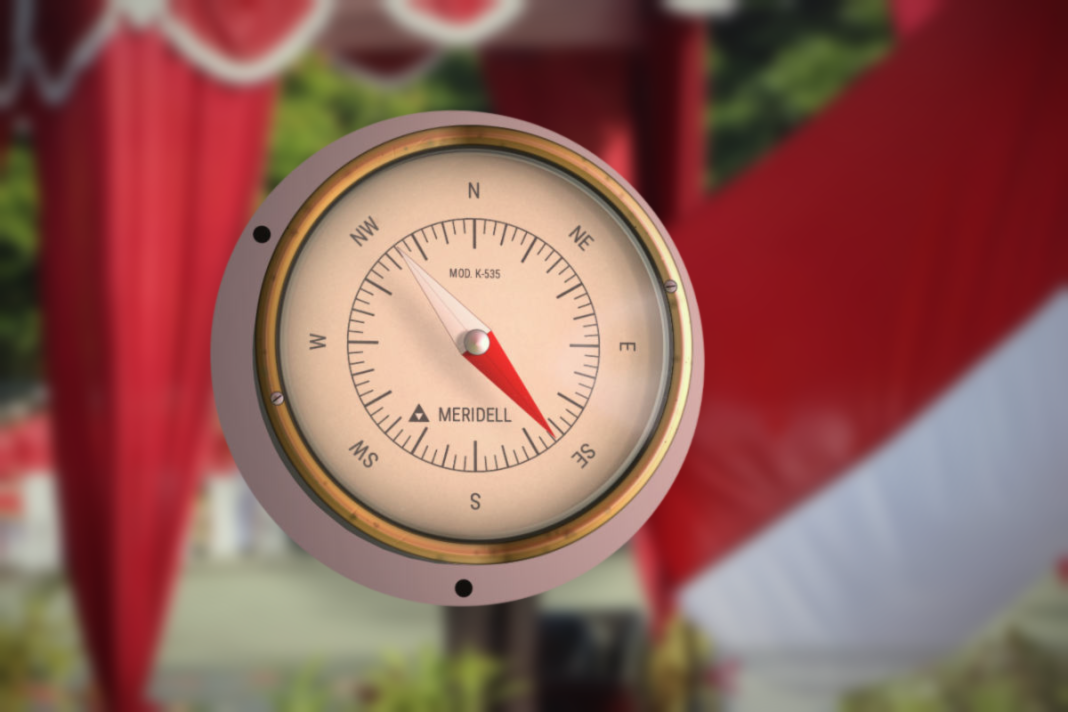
140; °
